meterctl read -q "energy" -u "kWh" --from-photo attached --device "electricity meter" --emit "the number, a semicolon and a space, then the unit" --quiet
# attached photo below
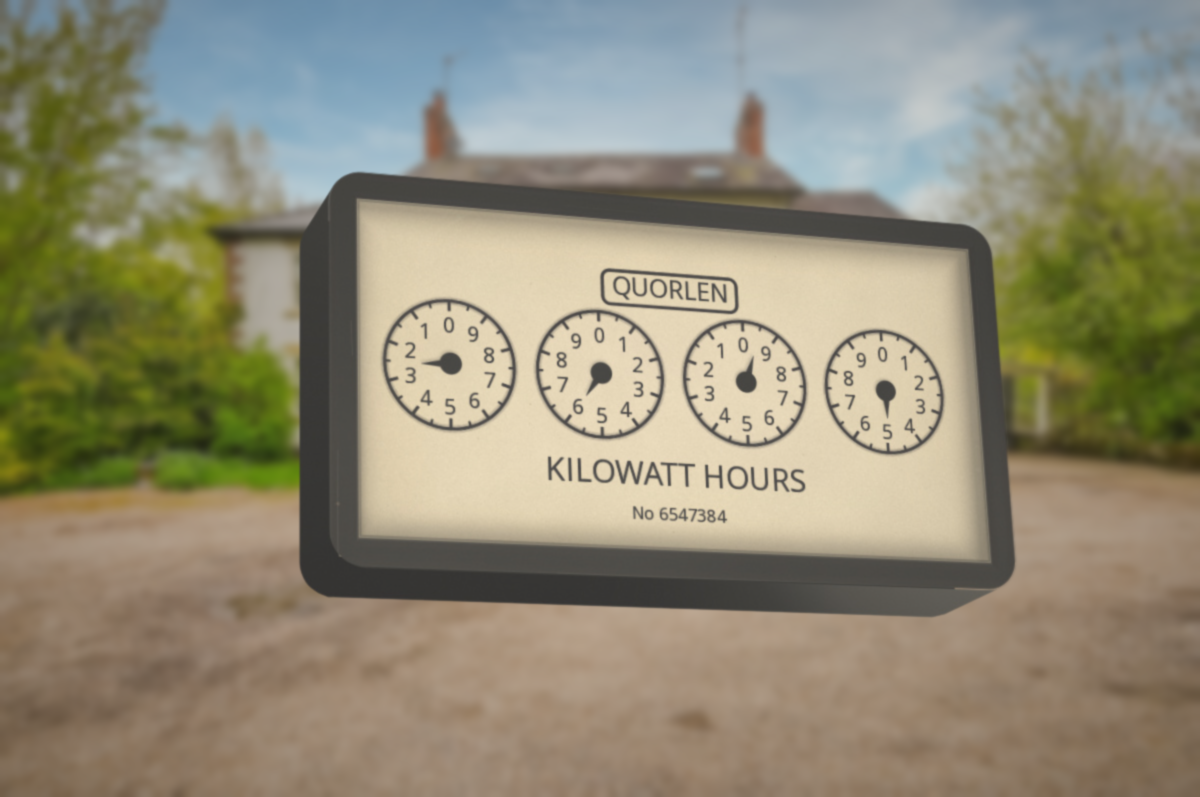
2595; kWh
